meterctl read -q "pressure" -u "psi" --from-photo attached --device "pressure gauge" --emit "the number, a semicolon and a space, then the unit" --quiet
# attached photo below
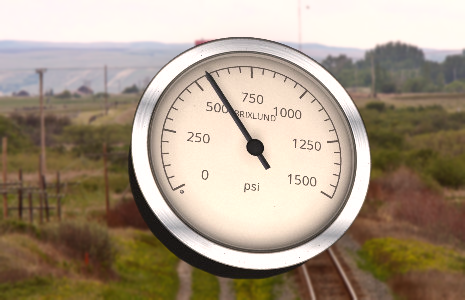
550; psi
